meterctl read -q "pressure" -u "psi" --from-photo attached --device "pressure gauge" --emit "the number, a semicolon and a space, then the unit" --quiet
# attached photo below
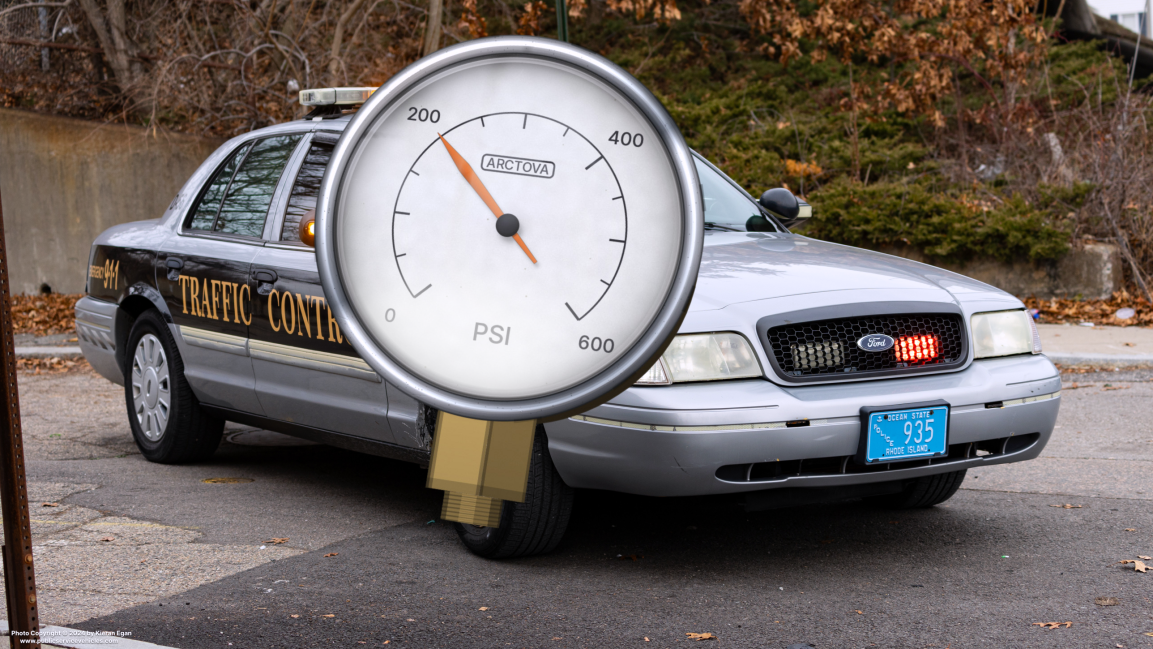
200; psi
